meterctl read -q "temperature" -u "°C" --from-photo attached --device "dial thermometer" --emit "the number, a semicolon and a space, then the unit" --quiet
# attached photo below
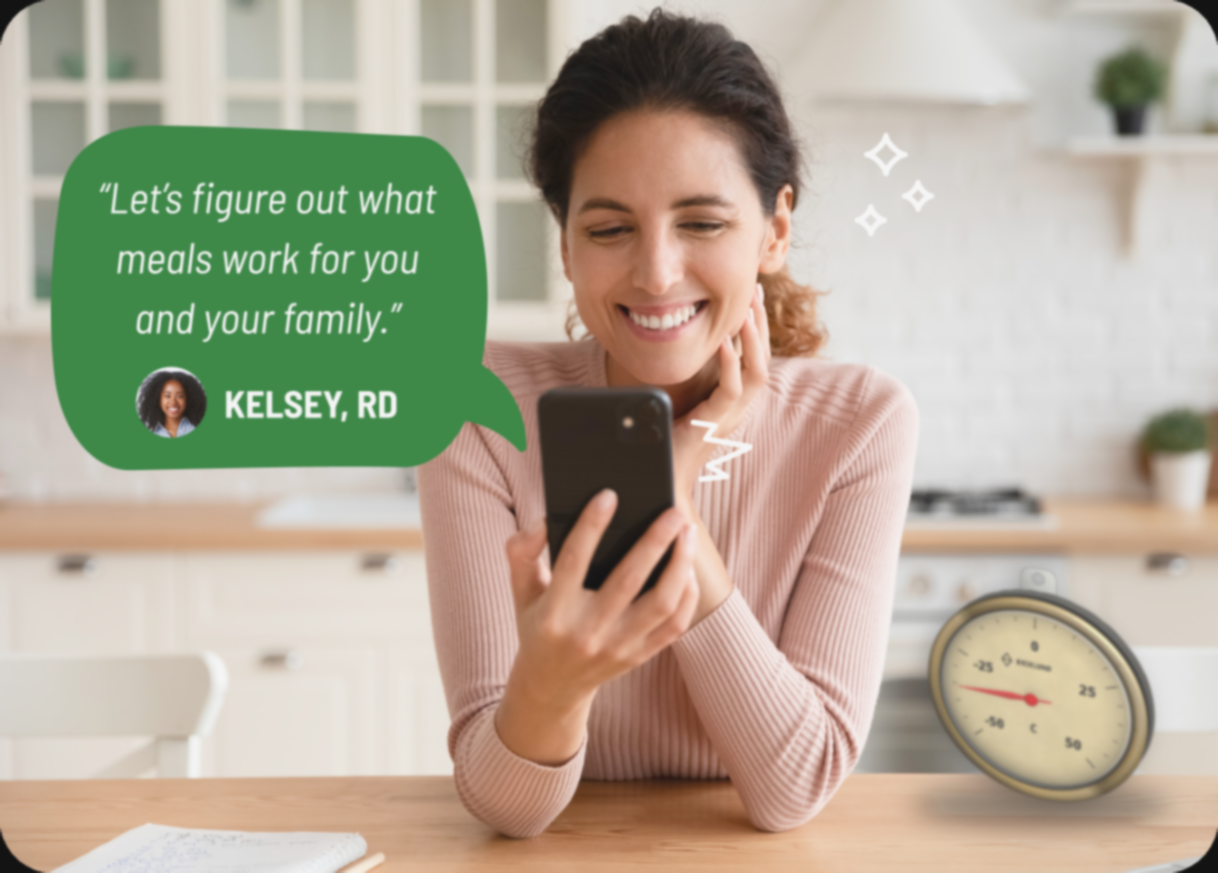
-35; °C
